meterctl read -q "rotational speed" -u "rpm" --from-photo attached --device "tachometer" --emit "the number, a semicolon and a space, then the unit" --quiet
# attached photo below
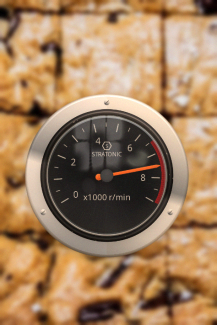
7500; rpm
